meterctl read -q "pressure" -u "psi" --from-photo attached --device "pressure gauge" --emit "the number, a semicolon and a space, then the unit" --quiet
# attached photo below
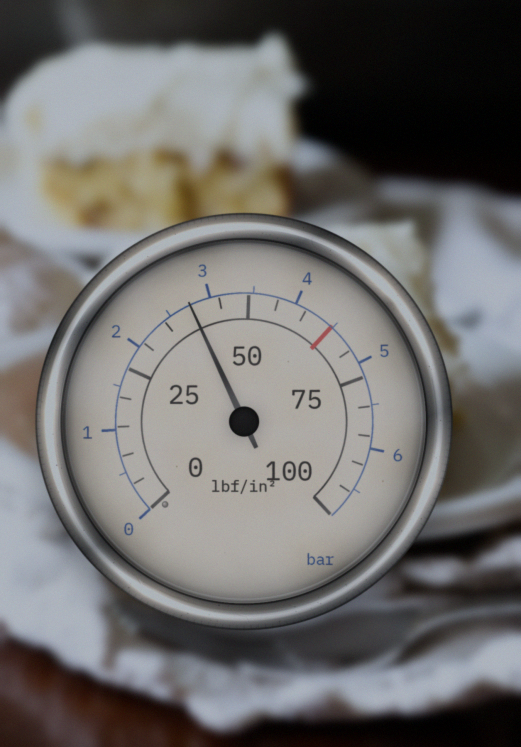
40; psi
